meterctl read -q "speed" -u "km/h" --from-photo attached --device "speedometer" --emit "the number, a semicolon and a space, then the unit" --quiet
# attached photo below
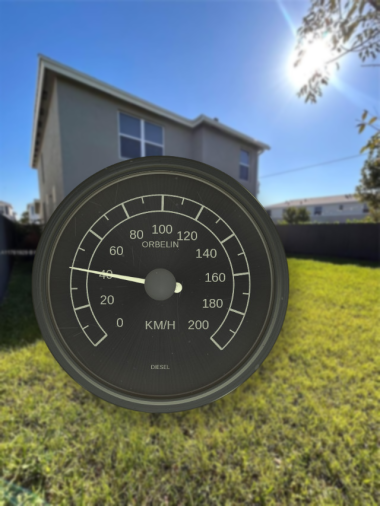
40; km/h
